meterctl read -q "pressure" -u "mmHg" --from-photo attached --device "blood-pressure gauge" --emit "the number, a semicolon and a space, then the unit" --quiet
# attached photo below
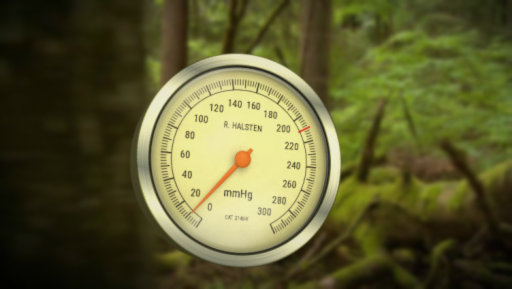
10; mmHg
